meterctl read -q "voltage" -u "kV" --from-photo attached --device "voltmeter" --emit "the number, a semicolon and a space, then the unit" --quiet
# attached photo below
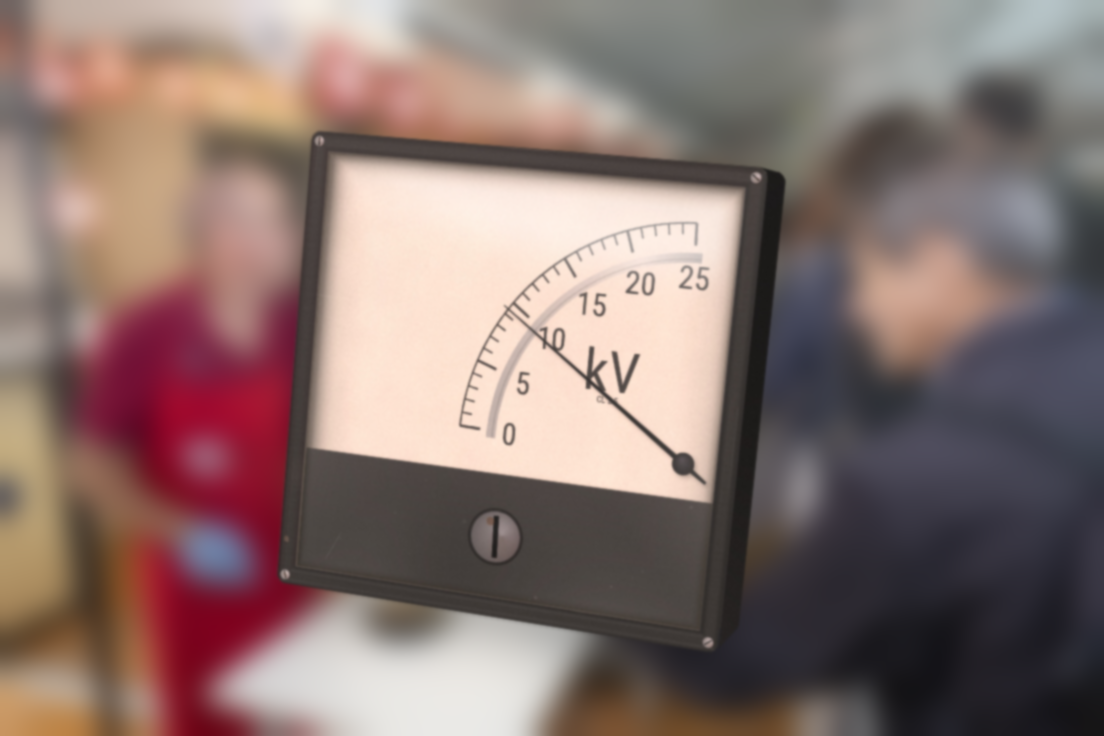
9.5; kV
